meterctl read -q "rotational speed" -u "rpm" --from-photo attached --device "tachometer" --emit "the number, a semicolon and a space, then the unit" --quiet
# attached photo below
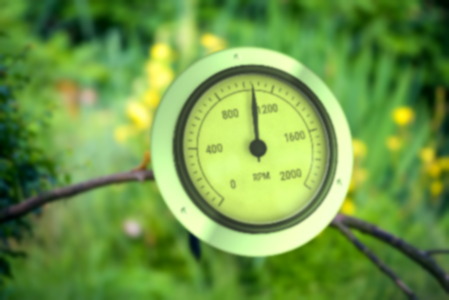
1050; rpm
